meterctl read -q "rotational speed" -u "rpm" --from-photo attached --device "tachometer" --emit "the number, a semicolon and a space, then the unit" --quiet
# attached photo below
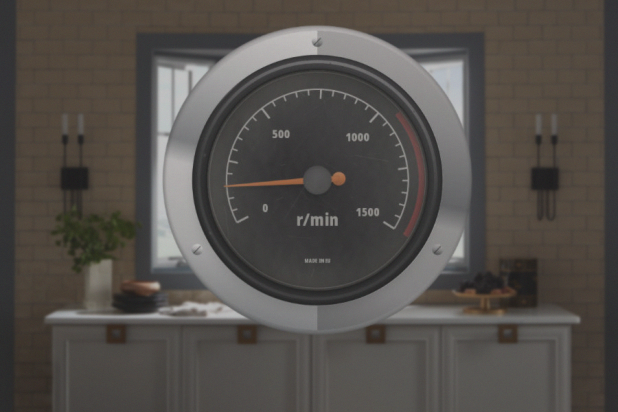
150; rpm
